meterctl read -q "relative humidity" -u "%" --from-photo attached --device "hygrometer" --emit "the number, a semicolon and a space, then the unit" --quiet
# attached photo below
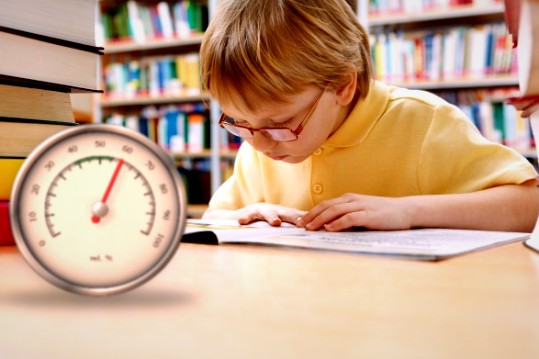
60; %
